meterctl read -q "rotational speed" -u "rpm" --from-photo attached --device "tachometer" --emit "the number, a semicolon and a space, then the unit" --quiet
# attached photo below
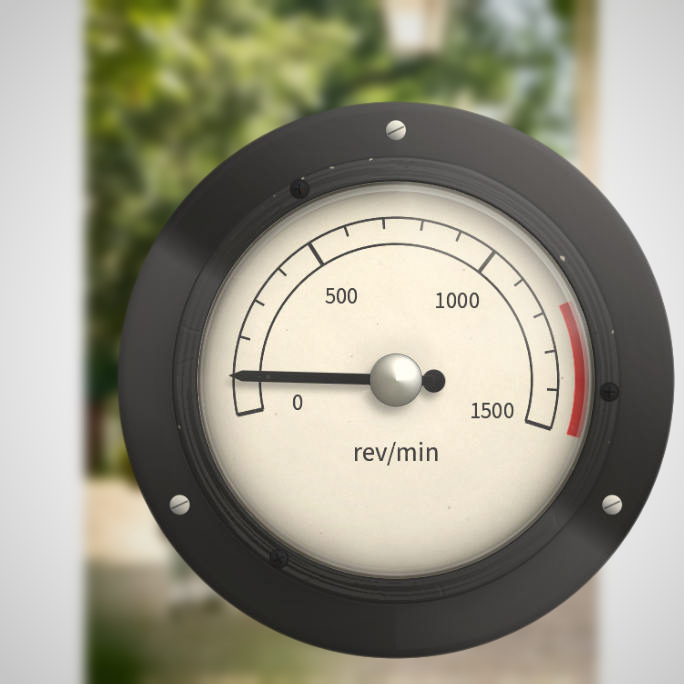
100; rpm
